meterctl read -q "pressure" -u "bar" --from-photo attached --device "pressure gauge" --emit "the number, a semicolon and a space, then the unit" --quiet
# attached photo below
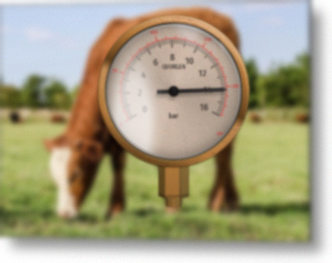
14; bar
